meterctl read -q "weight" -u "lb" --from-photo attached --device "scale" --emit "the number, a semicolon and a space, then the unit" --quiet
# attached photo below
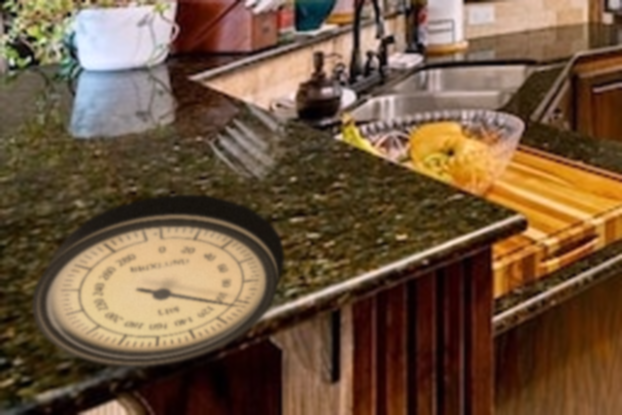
100; lb
